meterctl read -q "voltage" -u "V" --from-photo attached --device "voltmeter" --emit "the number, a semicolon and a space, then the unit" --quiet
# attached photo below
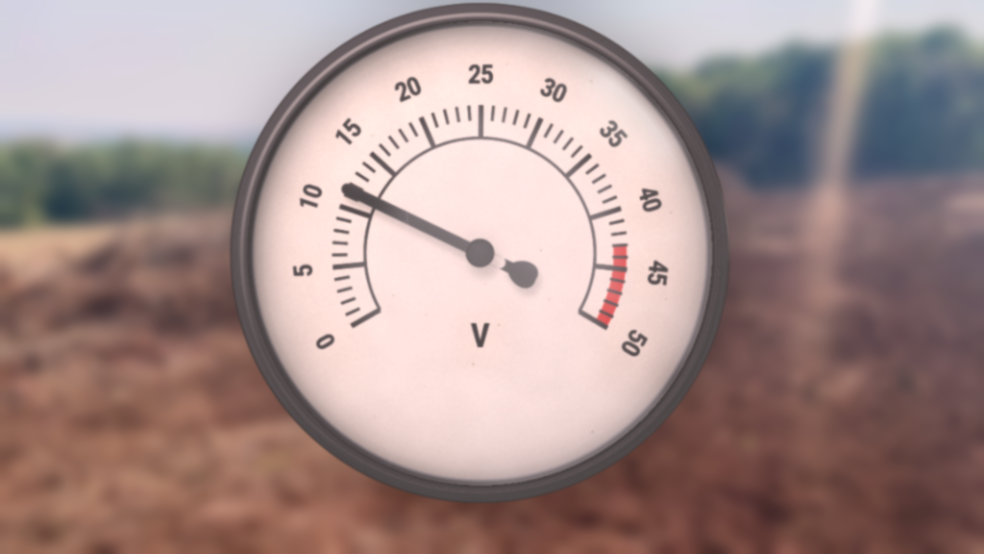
11.5; V
